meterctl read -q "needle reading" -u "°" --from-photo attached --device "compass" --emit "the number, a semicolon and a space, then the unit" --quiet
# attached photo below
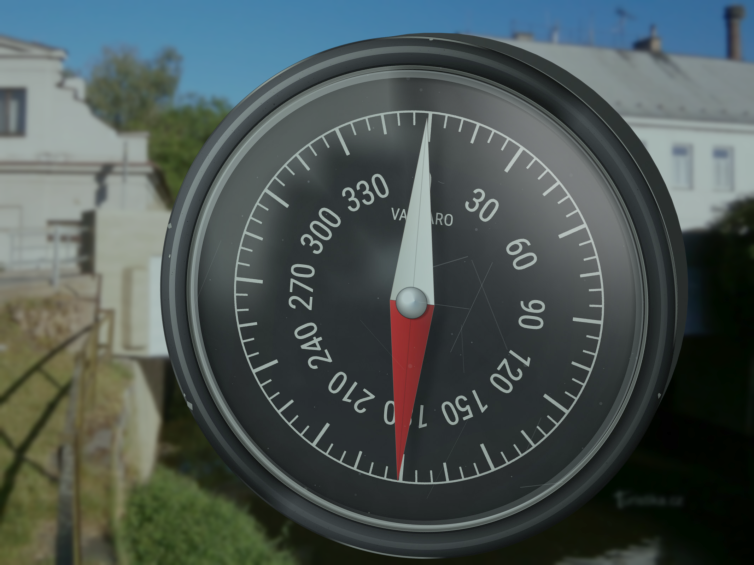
180; °
